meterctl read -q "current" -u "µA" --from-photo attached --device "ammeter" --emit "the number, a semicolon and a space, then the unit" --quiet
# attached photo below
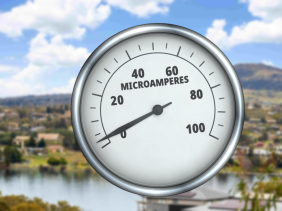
2.5; µA
